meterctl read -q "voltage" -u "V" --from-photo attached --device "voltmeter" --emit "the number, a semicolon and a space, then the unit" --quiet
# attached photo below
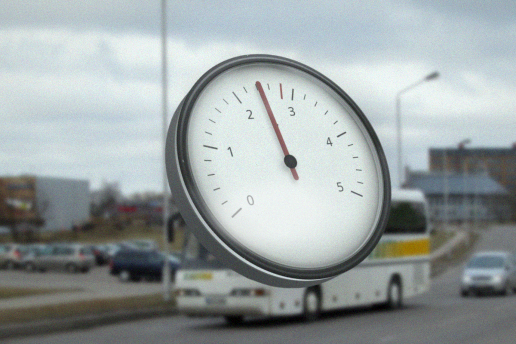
2.4; V
